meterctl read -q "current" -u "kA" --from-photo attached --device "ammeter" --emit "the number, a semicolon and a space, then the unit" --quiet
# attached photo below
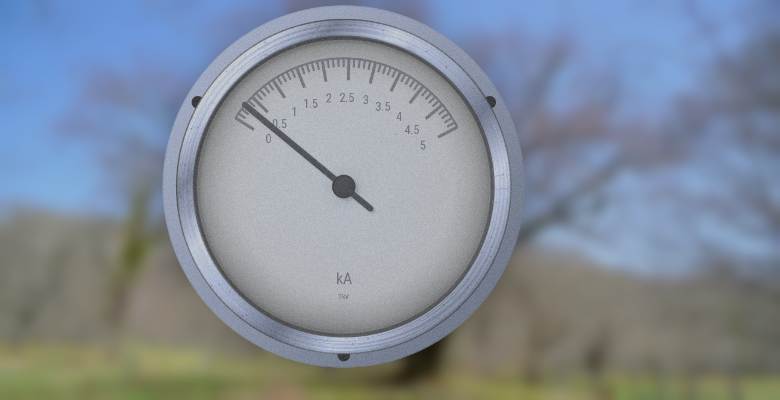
0.3; kA
